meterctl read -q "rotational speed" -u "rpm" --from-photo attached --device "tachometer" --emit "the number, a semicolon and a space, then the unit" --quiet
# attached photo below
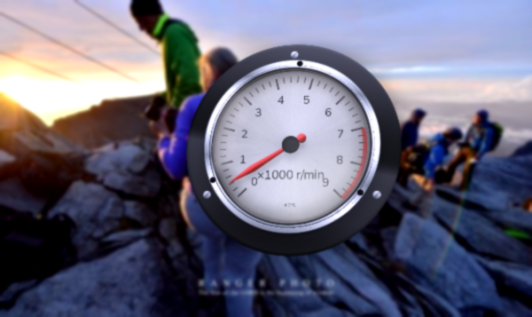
400; rpm
